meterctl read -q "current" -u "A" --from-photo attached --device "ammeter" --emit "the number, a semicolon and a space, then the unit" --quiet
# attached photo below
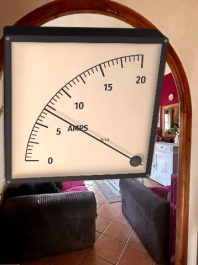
7; A
